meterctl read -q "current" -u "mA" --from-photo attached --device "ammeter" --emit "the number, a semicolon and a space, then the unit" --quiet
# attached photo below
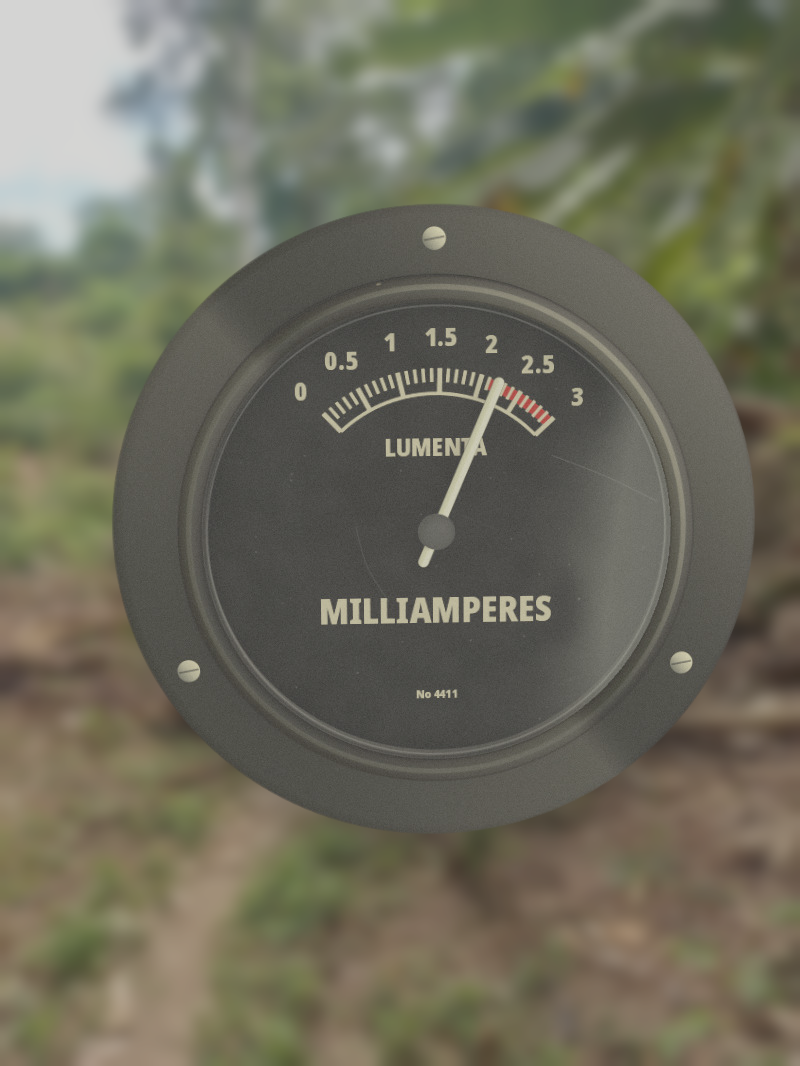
2.2; mA
